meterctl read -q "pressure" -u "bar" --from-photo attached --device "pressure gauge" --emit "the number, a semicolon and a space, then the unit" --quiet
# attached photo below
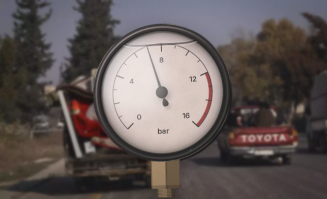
7; bar
